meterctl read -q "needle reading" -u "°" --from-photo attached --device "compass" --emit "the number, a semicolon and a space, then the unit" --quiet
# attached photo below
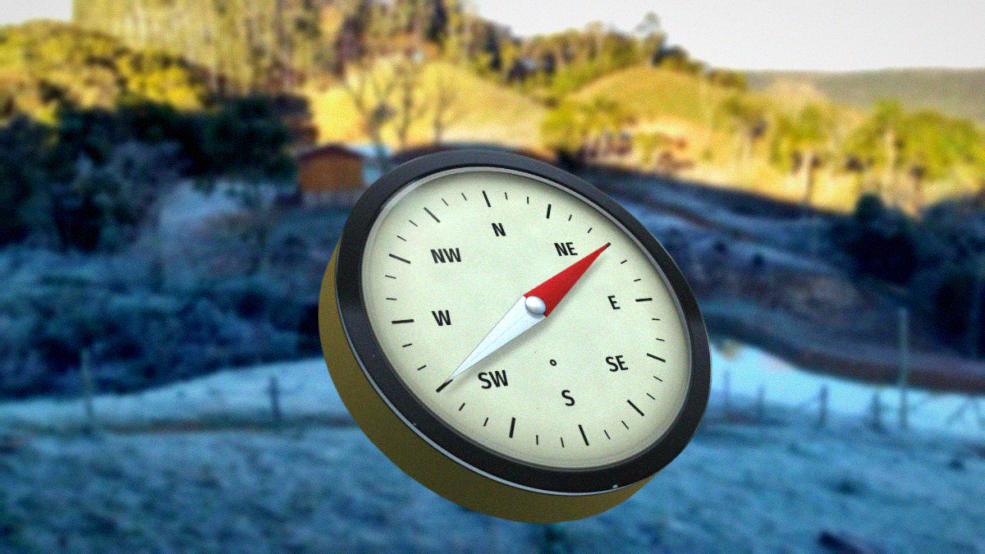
60; °
